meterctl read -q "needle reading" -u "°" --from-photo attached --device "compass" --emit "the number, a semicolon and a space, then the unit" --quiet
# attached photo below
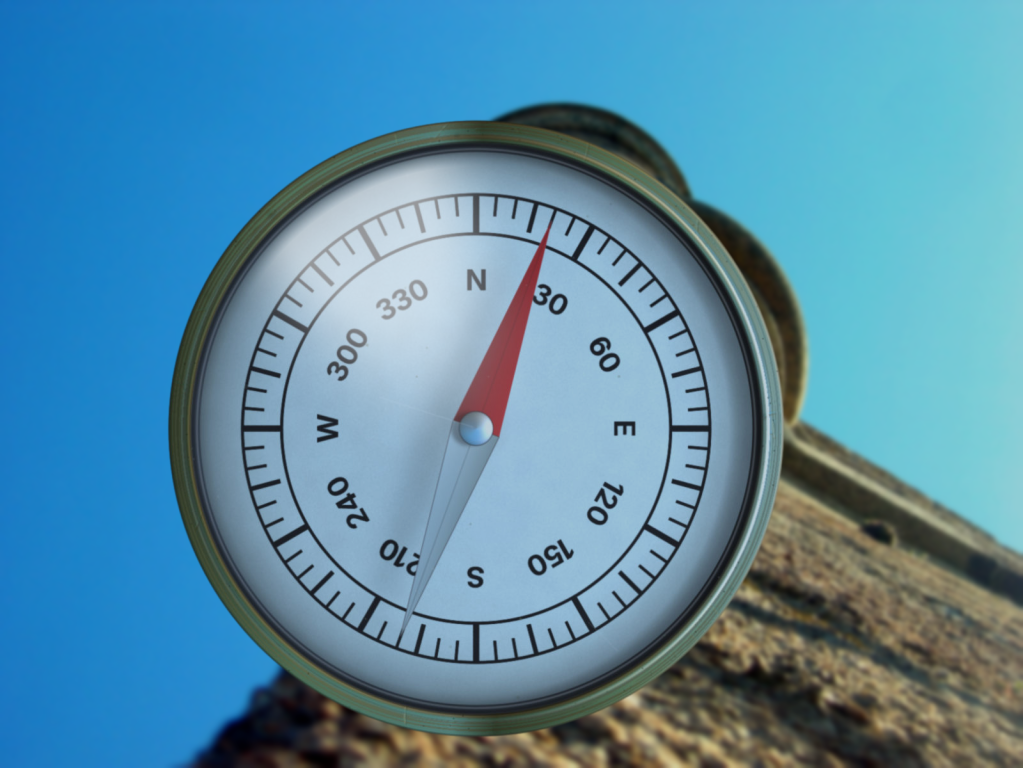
20; °
